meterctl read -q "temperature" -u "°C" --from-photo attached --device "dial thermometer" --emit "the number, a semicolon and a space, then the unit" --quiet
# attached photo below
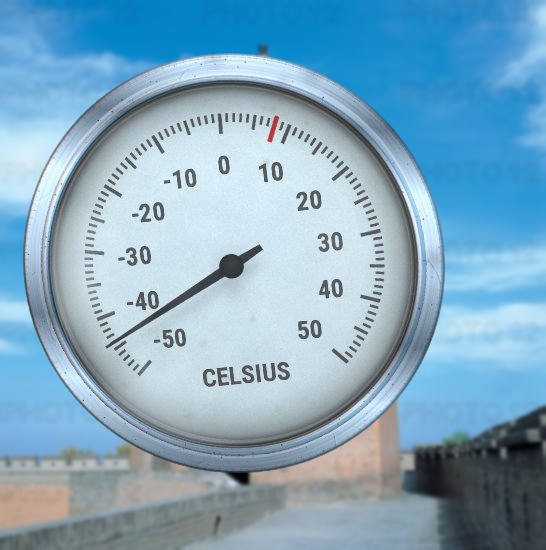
-44; °C
